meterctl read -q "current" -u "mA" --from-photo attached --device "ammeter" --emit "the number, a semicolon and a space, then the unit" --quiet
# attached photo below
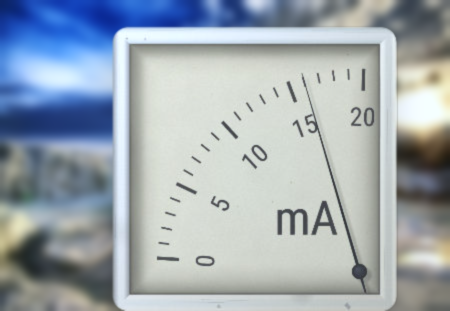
16; mA
